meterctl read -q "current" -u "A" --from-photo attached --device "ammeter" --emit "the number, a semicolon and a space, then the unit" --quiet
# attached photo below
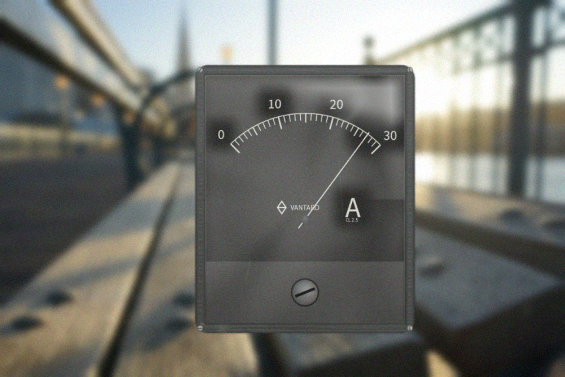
27; A
